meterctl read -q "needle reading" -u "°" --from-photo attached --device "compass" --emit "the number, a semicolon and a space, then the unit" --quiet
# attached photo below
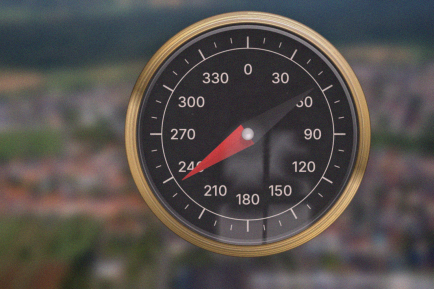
235; °
